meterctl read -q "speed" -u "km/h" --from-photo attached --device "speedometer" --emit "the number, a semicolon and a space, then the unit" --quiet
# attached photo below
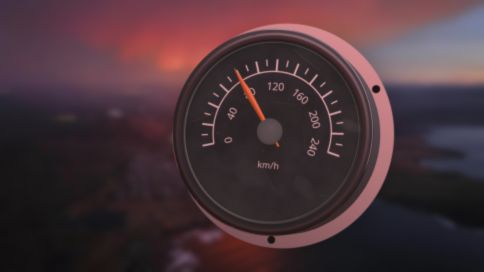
80; km/h
